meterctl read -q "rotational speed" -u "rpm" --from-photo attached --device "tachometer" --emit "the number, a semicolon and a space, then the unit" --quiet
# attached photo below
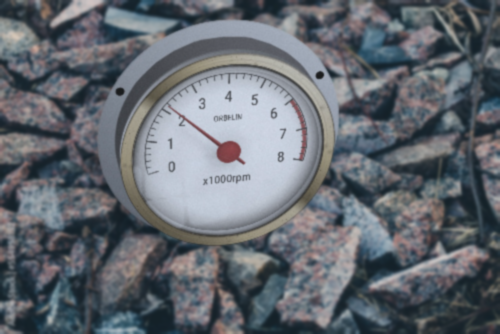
2200; rpm
